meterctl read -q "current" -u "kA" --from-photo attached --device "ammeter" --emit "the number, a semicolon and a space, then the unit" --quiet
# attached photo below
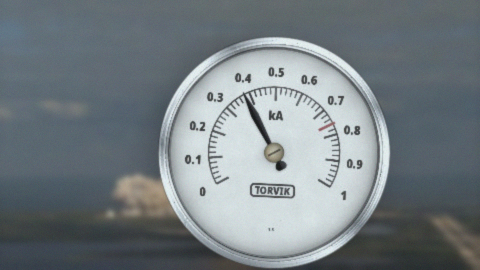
0.38; kA
